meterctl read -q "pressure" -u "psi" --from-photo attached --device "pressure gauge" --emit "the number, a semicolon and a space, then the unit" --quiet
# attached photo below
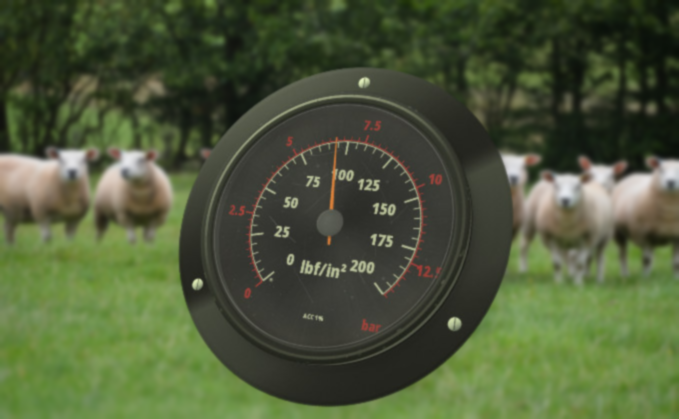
95; psi
